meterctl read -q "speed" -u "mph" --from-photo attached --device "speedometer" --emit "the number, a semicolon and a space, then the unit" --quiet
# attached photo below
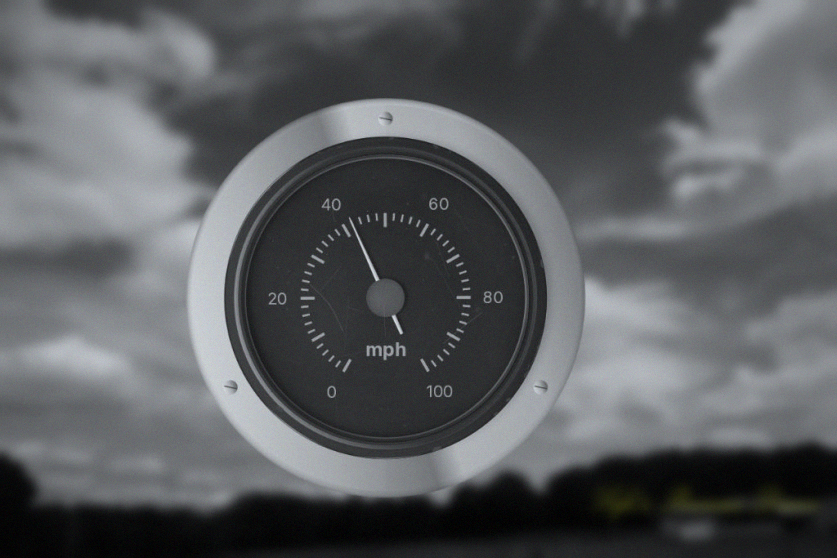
42; mph
